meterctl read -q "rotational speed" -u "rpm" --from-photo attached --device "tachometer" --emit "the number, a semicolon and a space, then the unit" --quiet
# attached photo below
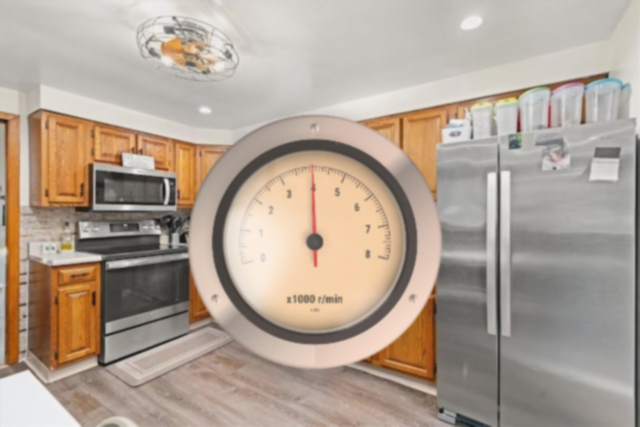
4000; rpm
